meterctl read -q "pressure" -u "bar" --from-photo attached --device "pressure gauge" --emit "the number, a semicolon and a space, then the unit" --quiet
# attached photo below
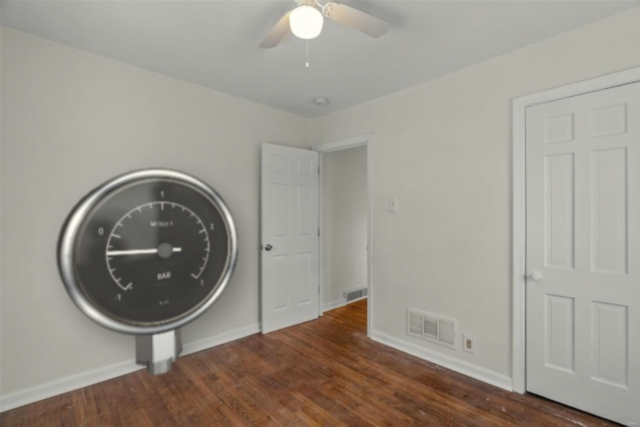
-0.3; bar
